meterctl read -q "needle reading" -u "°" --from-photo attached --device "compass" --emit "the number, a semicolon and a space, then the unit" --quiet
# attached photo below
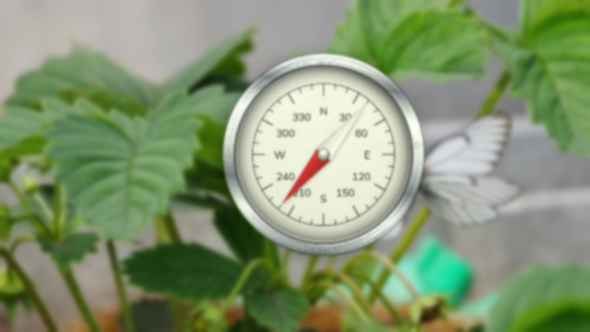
220; °
